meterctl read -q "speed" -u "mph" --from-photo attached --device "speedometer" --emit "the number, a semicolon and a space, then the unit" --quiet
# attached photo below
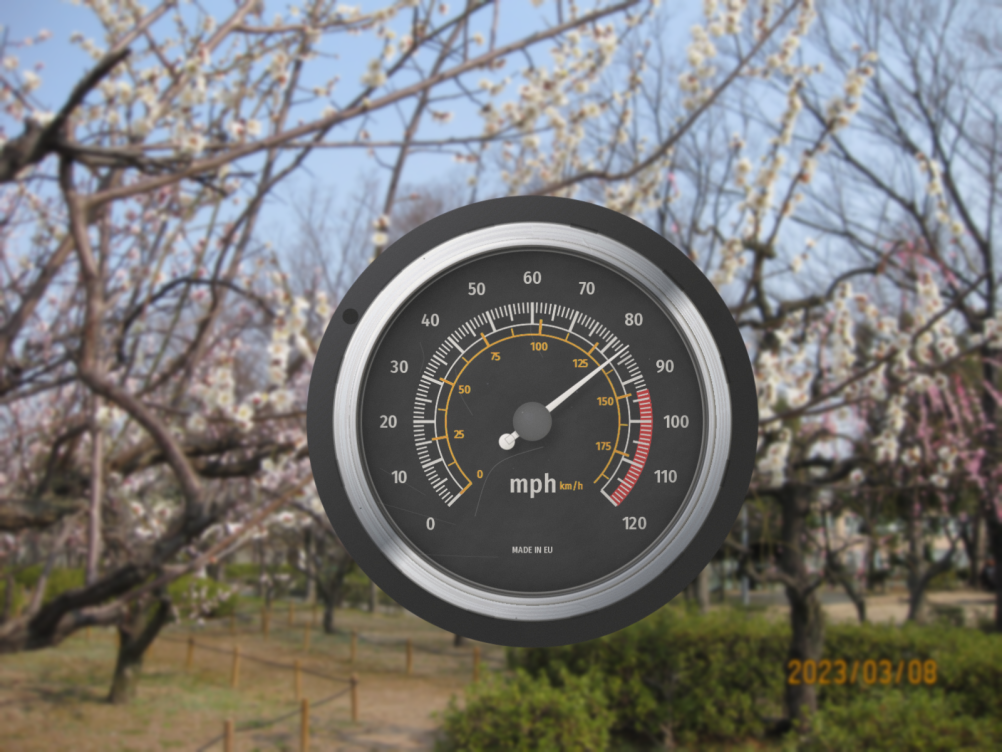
83; mph
